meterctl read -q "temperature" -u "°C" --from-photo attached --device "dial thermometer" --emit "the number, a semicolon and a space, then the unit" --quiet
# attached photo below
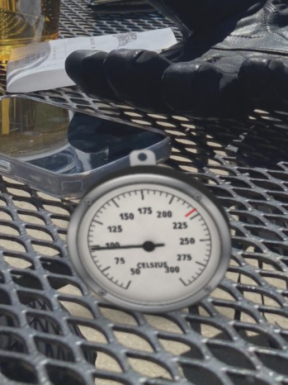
100; °C
